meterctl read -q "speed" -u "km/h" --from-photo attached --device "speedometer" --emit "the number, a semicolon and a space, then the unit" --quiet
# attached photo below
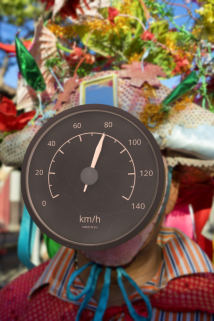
80; km/h
